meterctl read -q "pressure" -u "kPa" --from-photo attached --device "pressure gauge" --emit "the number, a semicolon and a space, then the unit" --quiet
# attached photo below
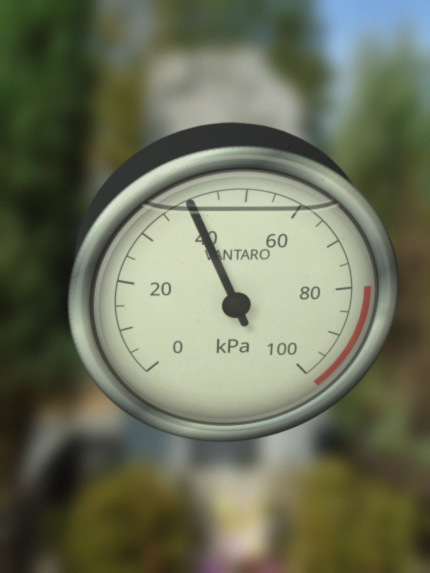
40; kPa
